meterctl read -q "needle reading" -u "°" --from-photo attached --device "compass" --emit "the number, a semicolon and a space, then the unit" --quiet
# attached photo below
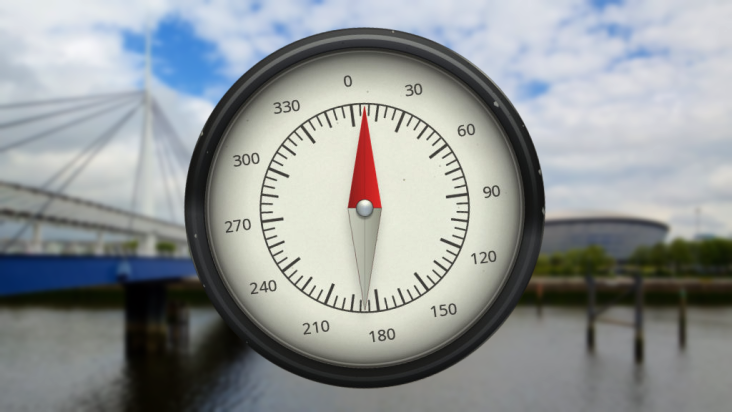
7.5; °
